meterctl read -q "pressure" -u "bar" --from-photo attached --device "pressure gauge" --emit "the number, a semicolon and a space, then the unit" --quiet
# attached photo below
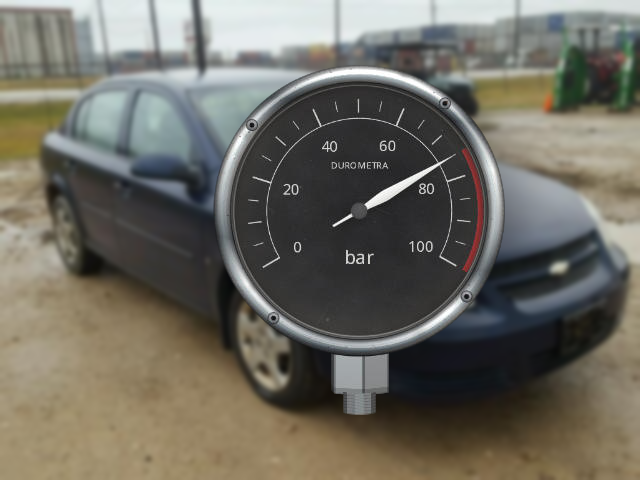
75; bar
